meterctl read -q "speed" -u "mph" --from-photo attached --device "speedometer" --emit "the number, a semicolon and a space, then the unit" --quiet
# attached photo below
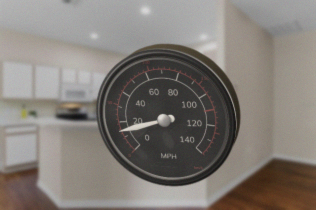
15; mph
